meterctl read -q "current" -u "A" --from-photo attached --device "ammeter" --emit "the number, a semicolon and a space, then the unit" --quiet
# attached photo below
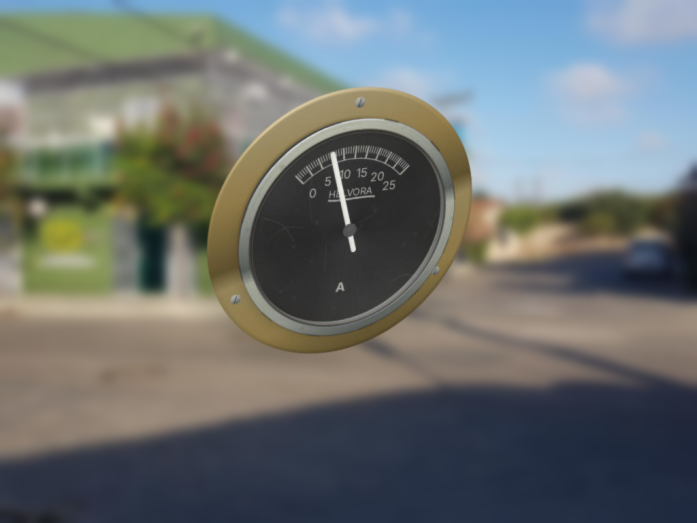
7.5; A
